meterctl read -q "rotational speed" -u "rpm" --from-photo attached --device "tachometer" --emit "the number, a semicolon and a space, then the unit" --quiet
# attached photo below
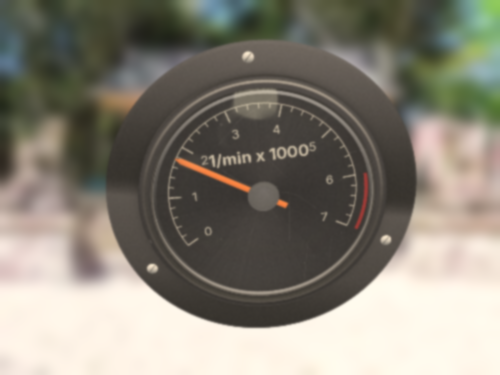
1800; rpm
